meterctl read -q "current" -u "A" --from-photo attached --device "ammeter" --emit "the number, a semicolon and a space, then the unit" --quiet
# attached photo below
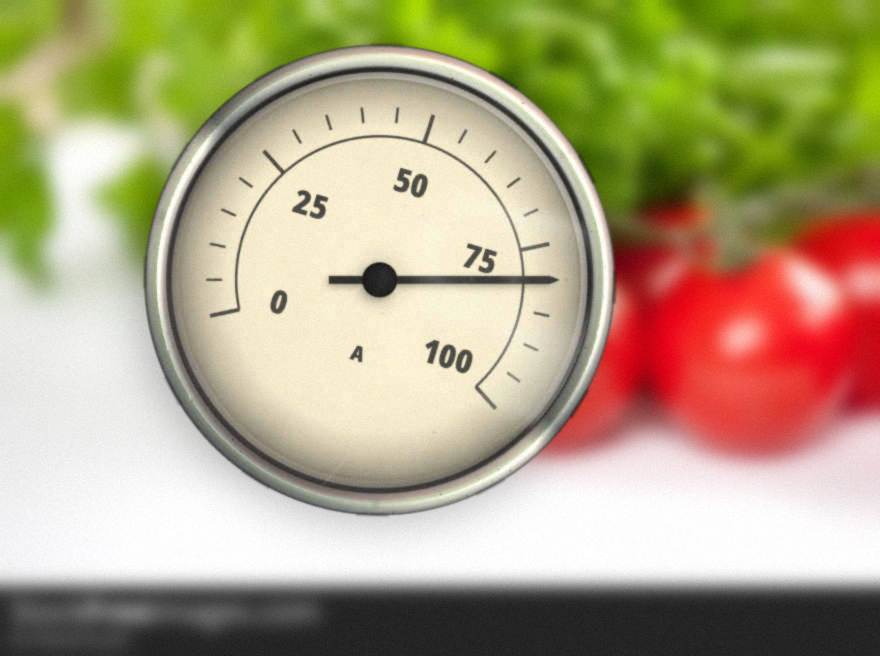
80; A
